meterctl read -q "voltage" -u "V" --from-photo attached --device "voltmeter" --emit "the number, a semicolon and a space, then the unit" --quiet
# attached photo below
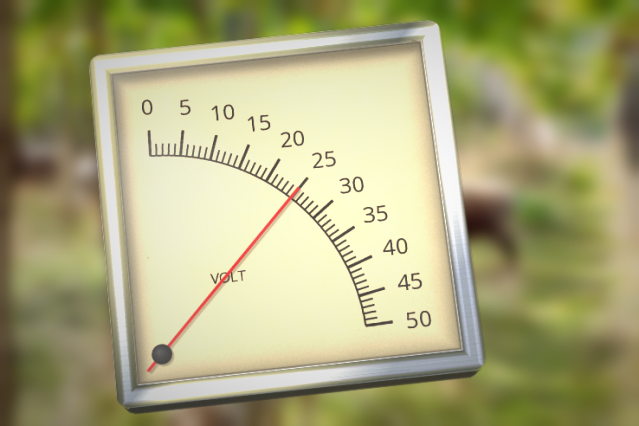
25; V
